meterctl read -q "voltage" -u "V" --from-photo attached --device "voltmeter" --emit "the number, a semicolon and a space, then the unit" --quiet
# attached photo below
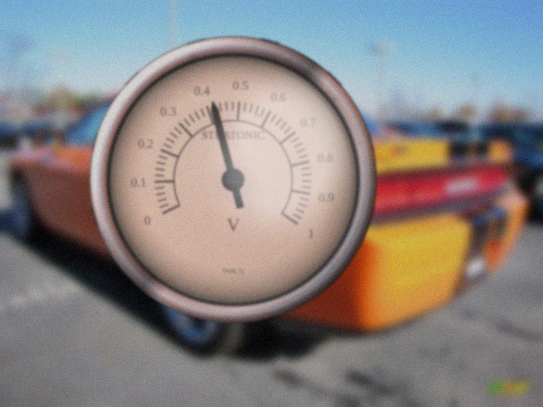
0.42; V
